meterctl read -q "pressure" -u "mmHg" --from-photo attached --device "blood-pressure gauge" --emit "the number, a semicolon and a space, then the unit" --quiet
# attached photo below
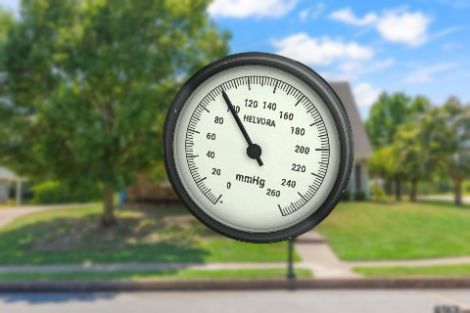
100; mmHg
